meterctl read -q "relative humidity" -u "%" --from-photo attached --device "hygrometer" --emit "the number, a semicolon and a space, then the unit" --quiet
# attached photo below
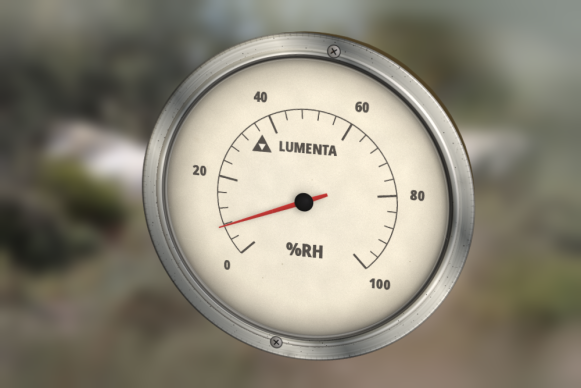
8; %
